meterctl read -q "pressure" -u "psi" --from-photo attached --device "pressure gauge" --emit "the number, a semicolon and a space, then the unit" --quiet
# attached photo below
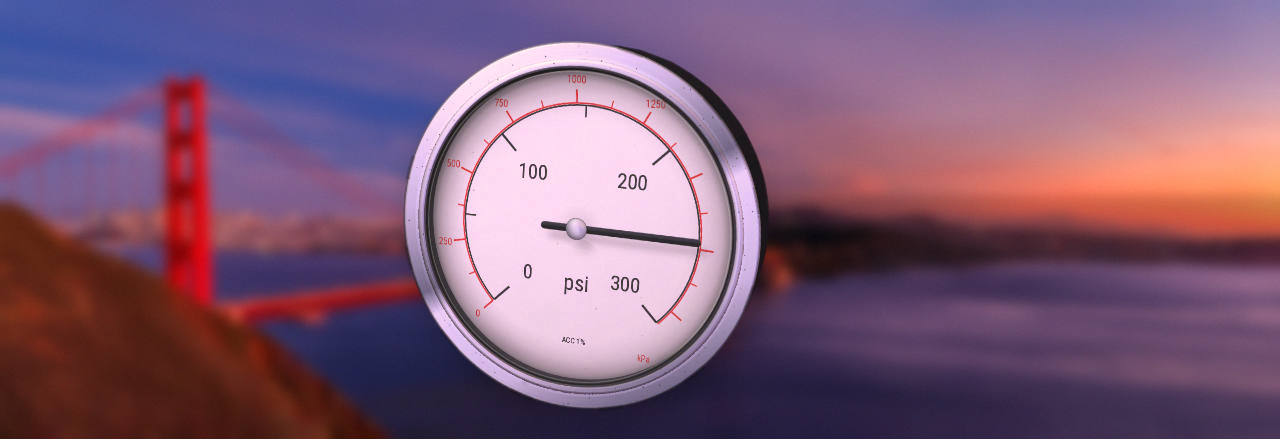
250; psi
